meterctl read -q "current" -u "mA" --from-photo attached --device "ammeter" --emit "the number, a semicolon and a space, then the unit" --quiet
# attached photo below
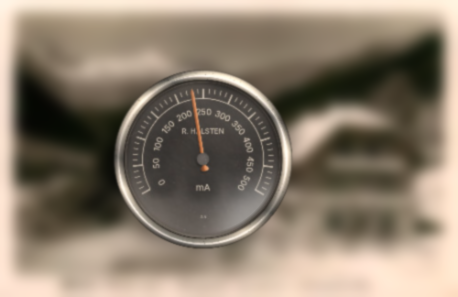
230; mA
